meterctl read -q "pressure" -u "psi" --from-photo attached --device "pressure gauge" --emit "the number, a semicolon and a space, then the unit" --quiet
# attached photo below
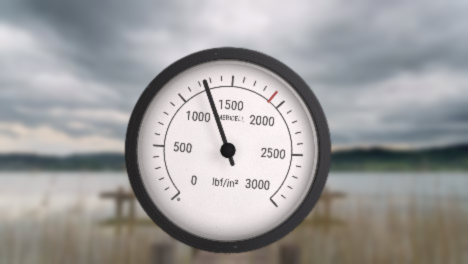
1250; psi
